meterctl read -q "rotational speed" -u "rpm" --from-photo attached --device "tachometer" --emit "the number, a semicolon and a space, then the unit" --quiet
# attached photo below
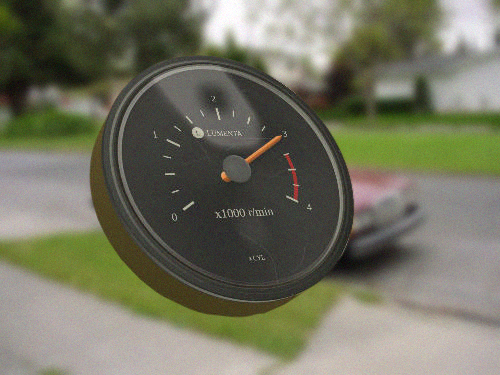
3000; rpm
